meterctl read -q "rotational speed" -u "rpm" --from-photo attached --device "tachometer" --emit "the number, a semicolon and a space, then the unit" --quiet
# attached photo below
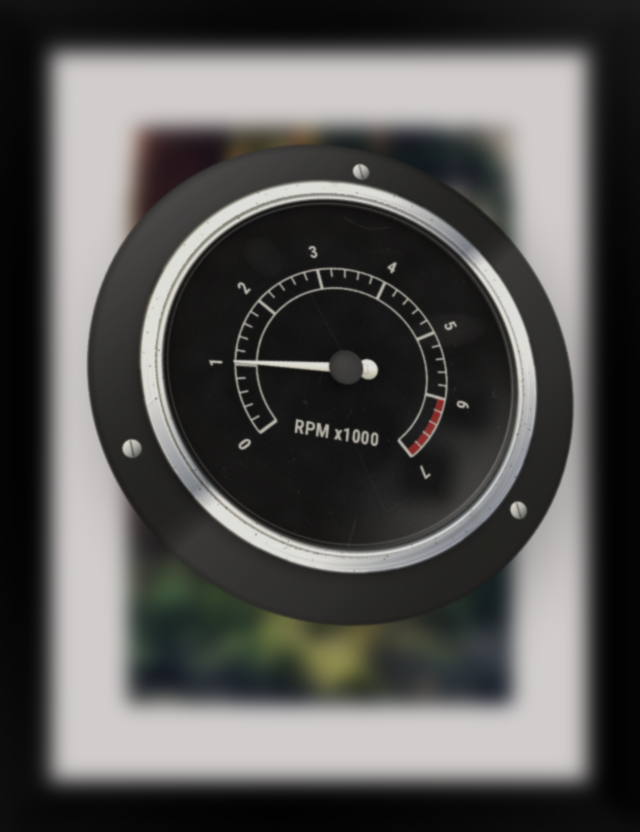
1000; rpm
